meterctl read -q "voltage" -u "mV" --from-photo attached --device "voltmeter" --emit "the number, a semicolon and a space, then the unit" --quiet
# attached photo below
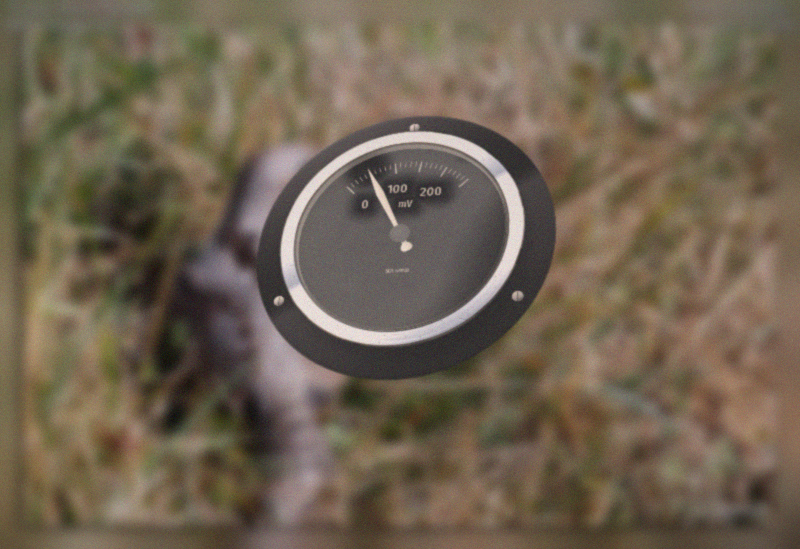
50; mV
